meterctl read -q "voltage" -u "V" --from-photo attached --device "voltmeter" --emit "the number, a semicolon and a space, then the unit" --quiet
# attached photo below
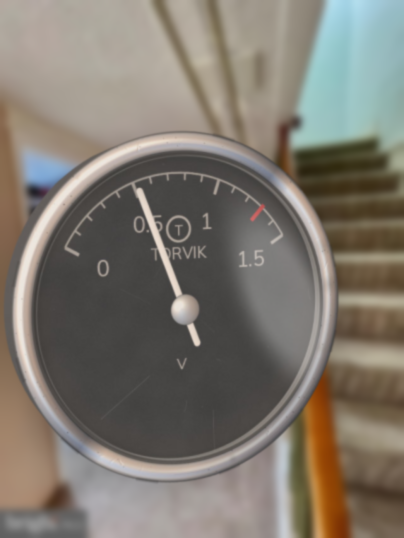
0.5; V
